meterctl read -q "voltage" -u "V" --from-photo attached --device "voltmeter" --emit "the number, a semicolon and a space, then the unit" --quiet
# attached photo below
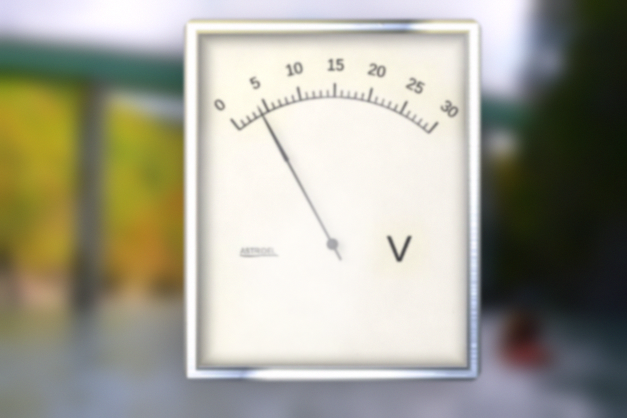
4; V
